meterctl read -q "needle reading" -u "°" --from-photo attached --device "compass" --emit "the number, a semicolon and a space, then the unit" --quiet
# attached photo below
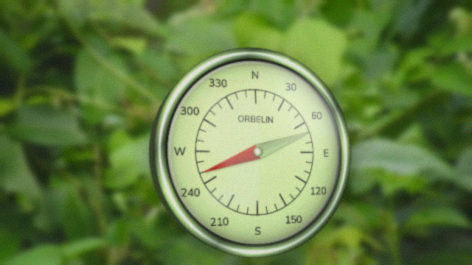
250; °
